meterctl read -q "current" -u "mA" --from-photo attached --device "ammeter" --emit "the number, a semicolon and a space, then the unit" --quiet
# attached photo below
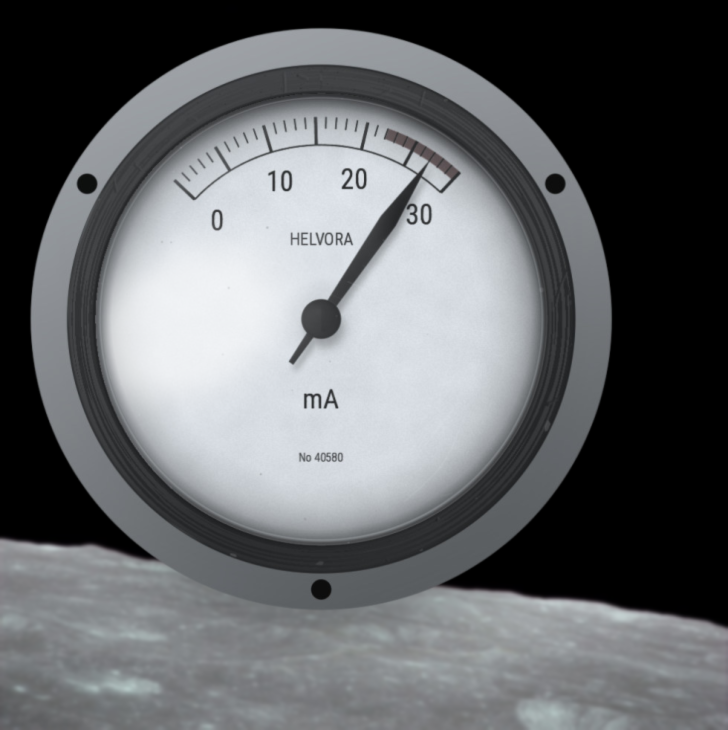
27; mA
